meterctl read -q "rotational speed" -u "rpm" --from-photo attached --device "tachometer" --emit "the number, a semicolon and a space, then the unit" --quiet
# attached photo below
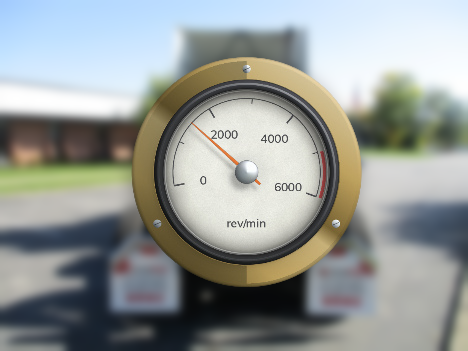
1500; rpm
